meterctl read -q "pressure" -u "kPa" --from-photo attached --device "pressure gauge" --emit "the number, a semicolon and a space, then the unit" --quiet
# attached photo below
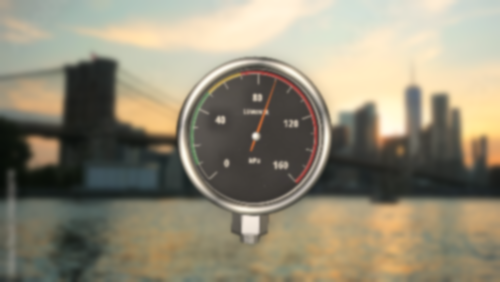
90; kPa
